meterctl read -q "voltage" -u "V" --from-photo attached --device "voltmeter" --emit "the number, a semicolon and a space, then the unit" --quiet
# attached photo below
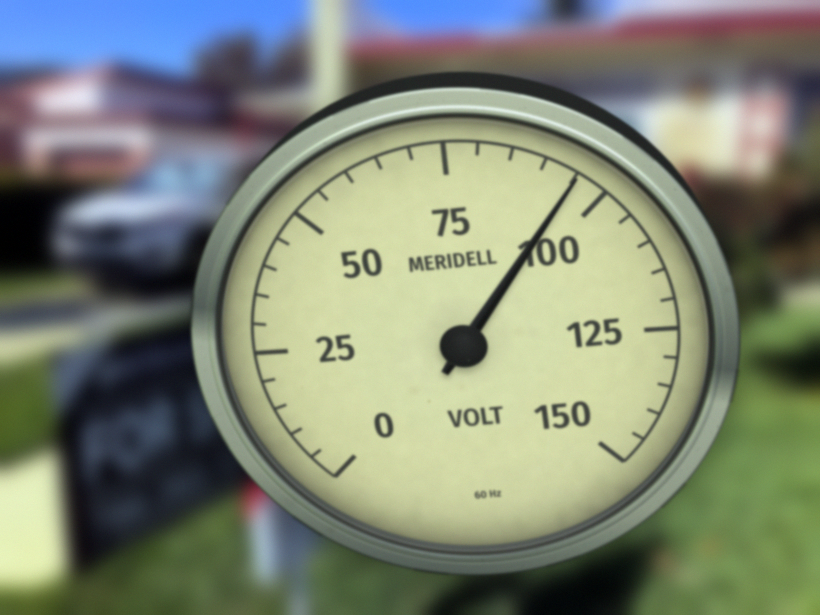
95; V
